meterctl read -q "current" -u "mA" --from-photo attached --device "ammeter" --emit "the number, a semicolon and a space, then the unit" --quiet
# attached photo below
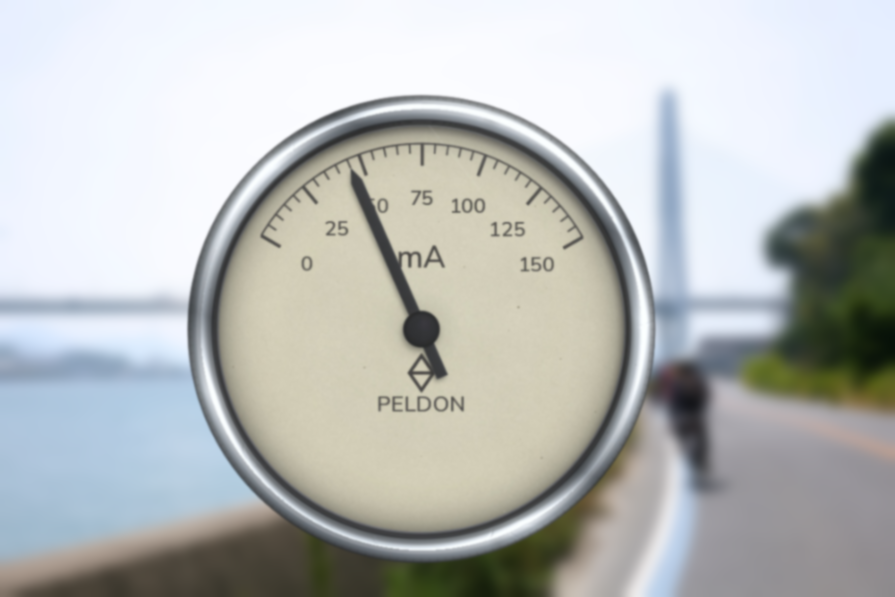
45; mA
